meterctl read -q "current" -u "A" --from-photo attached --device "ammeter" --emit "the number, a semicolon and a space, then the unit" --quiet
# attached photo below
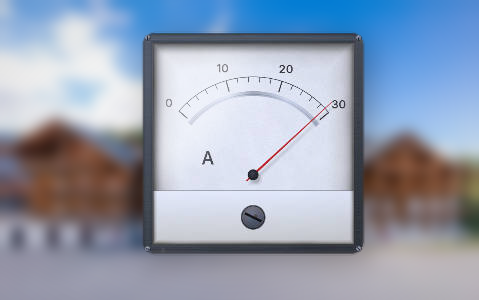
29; A
